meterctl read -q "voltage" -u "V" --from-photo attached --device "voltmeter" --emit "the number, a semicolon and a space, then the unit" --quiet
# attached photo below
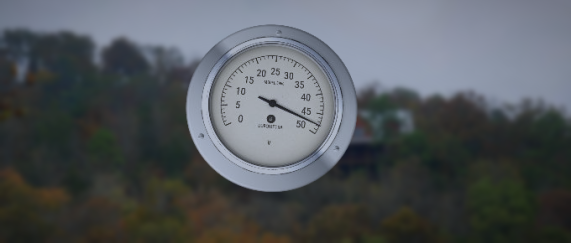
48; V
